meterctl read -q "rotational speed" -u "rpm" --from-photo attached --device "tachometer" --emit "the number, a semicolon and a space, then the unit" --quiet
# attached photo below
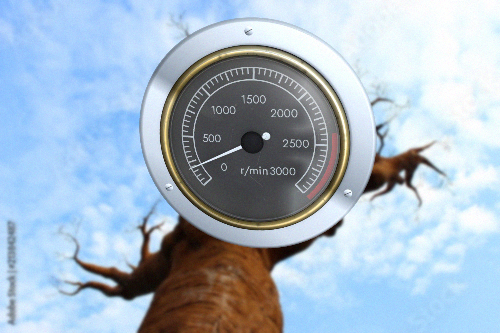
200; rpm
